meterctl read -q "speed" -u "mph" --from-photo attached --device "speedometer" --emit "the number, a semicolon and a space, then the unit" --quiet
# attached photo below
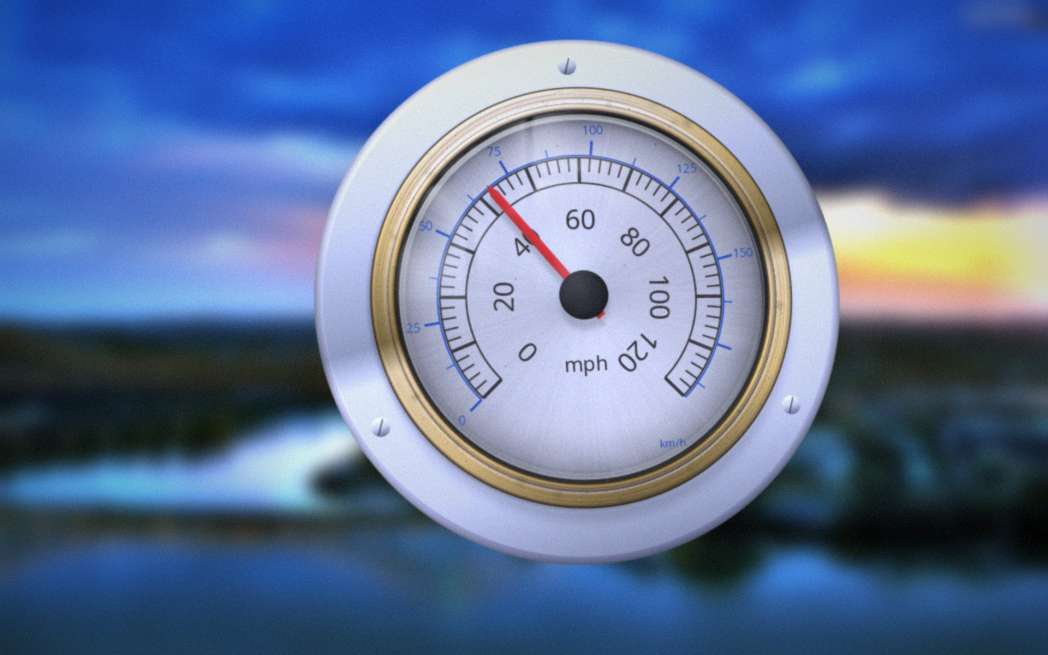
42; mph
